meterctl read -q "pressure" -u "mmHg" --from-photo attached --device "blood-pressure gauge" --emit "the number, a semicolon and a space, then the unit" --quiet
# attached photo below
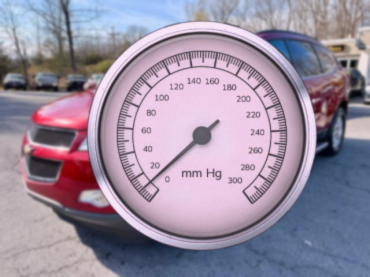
10; mmHg
